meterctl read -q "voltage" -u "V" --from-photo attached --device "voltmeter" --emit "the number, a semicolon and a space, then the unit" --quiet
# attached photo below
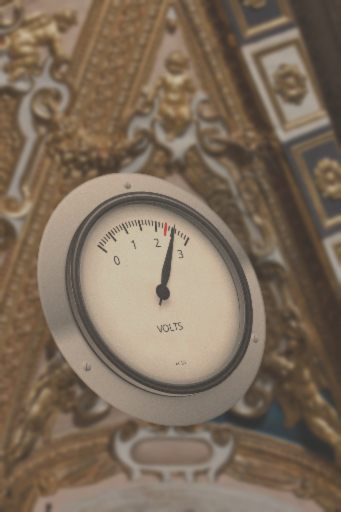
2.5; V
